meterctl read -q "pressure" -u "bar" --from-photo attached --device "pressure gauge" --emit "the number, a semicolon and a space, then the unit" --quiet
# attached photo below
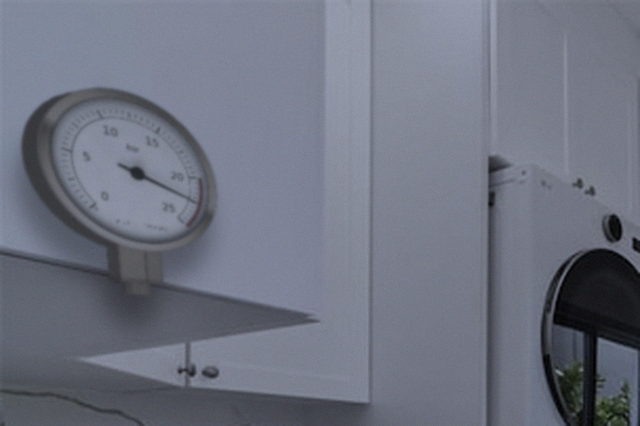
22.5; bar
